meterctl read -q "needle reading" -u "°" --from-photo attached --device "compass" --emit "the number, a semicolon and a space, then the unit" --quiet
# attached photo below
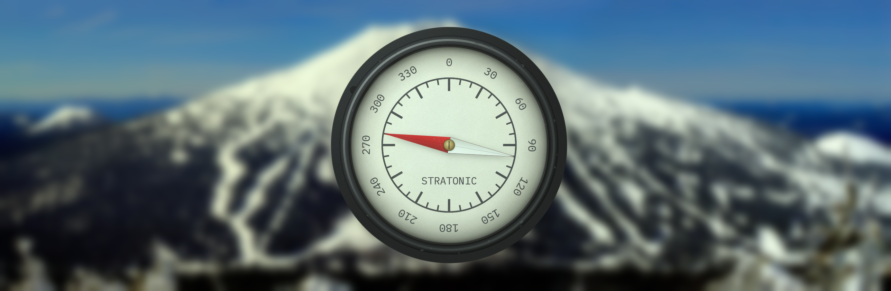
280; °
